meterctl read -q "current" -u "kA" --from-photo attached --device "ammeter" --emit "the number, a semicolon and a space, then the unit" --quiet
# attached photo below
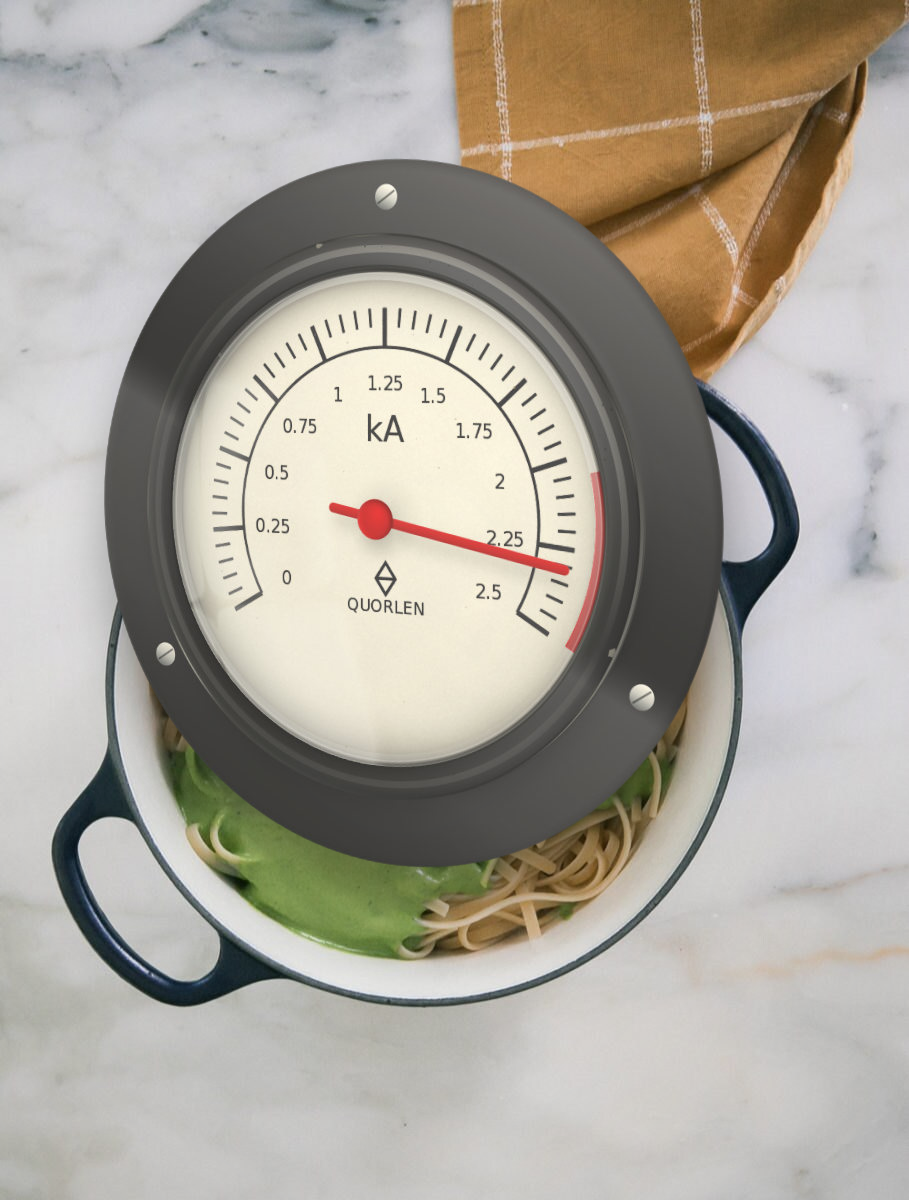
2.3; kA
